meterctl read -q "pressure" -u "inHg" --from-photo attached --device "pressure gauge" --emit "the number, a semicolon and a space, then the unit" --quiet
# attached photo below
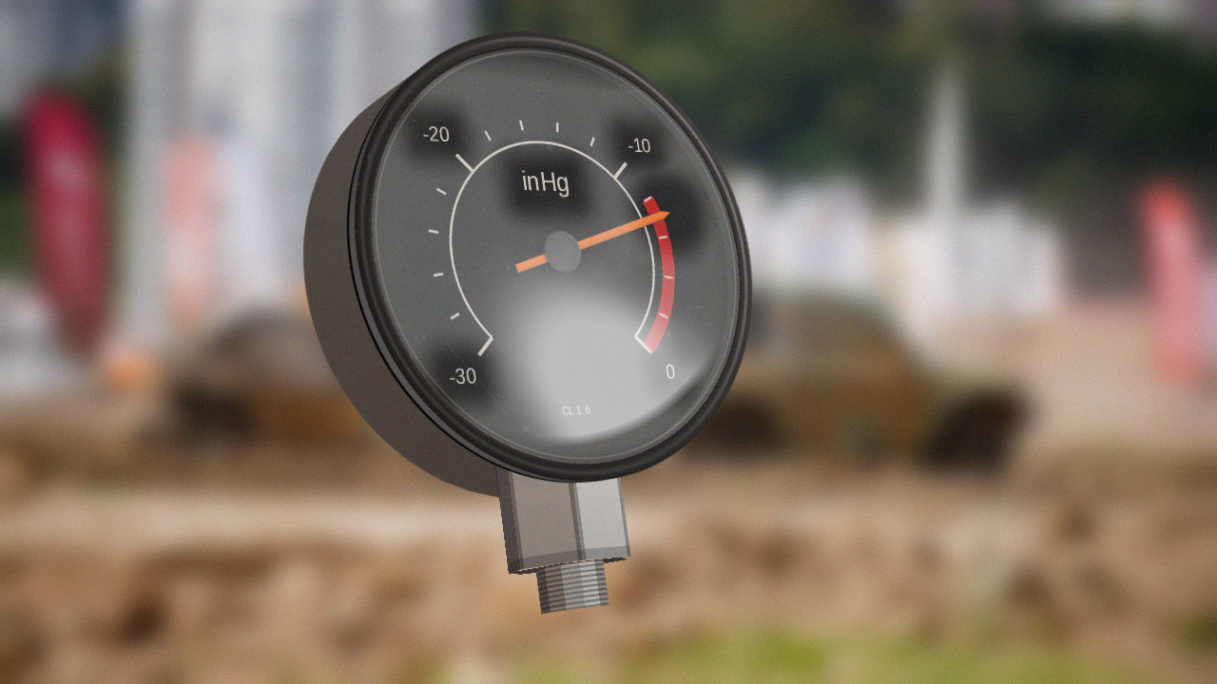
-7; inHg
